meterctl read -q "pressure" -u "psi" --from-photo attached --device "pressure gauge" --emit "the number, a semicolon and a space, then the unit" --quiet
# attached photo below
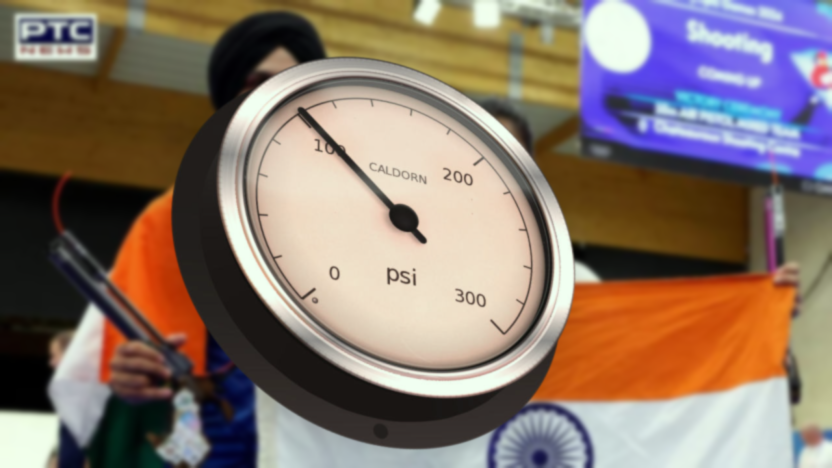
100; psi
